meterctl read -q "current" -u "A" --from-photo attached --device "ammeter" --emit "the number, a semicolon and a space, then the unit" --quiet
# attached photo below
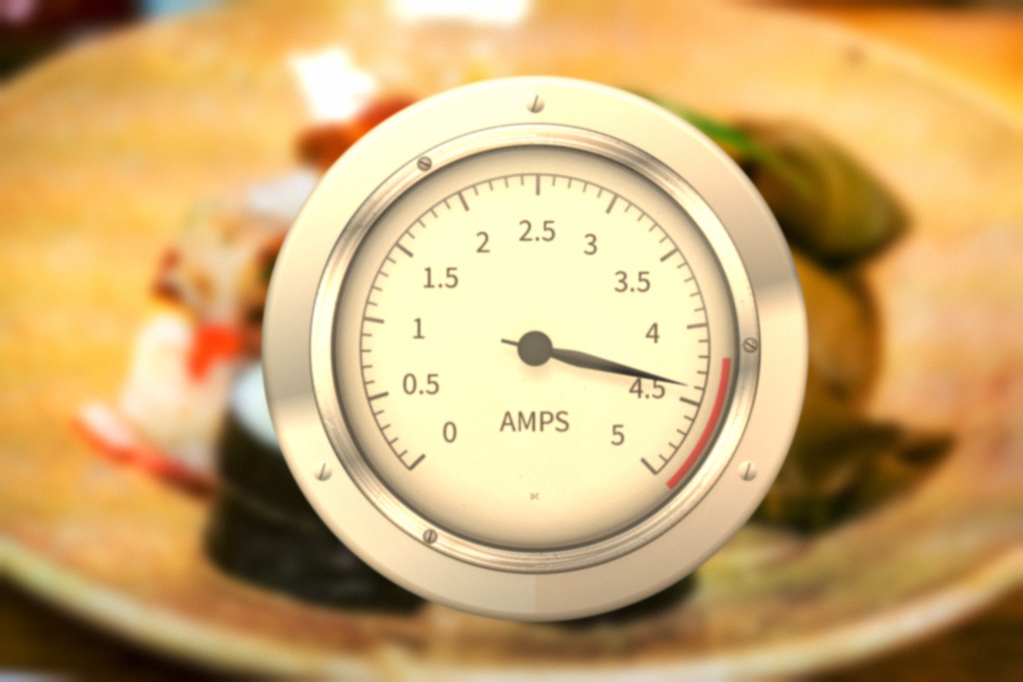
4.4; A
